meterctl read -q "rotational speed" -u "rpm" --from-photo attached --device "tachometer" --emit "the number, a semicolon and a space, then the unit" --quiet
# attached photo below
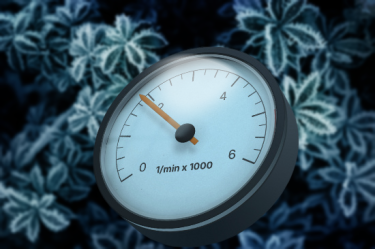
1875; rpm
